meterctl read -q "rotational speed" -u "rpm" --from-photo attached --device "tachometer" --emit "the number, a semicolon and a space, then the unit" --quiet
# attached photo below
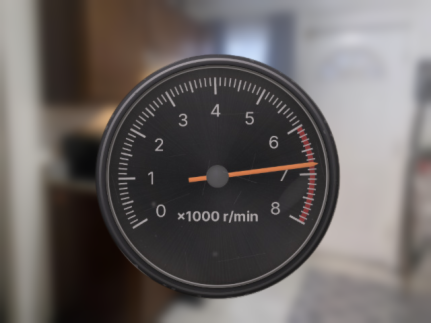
6800; rpm
